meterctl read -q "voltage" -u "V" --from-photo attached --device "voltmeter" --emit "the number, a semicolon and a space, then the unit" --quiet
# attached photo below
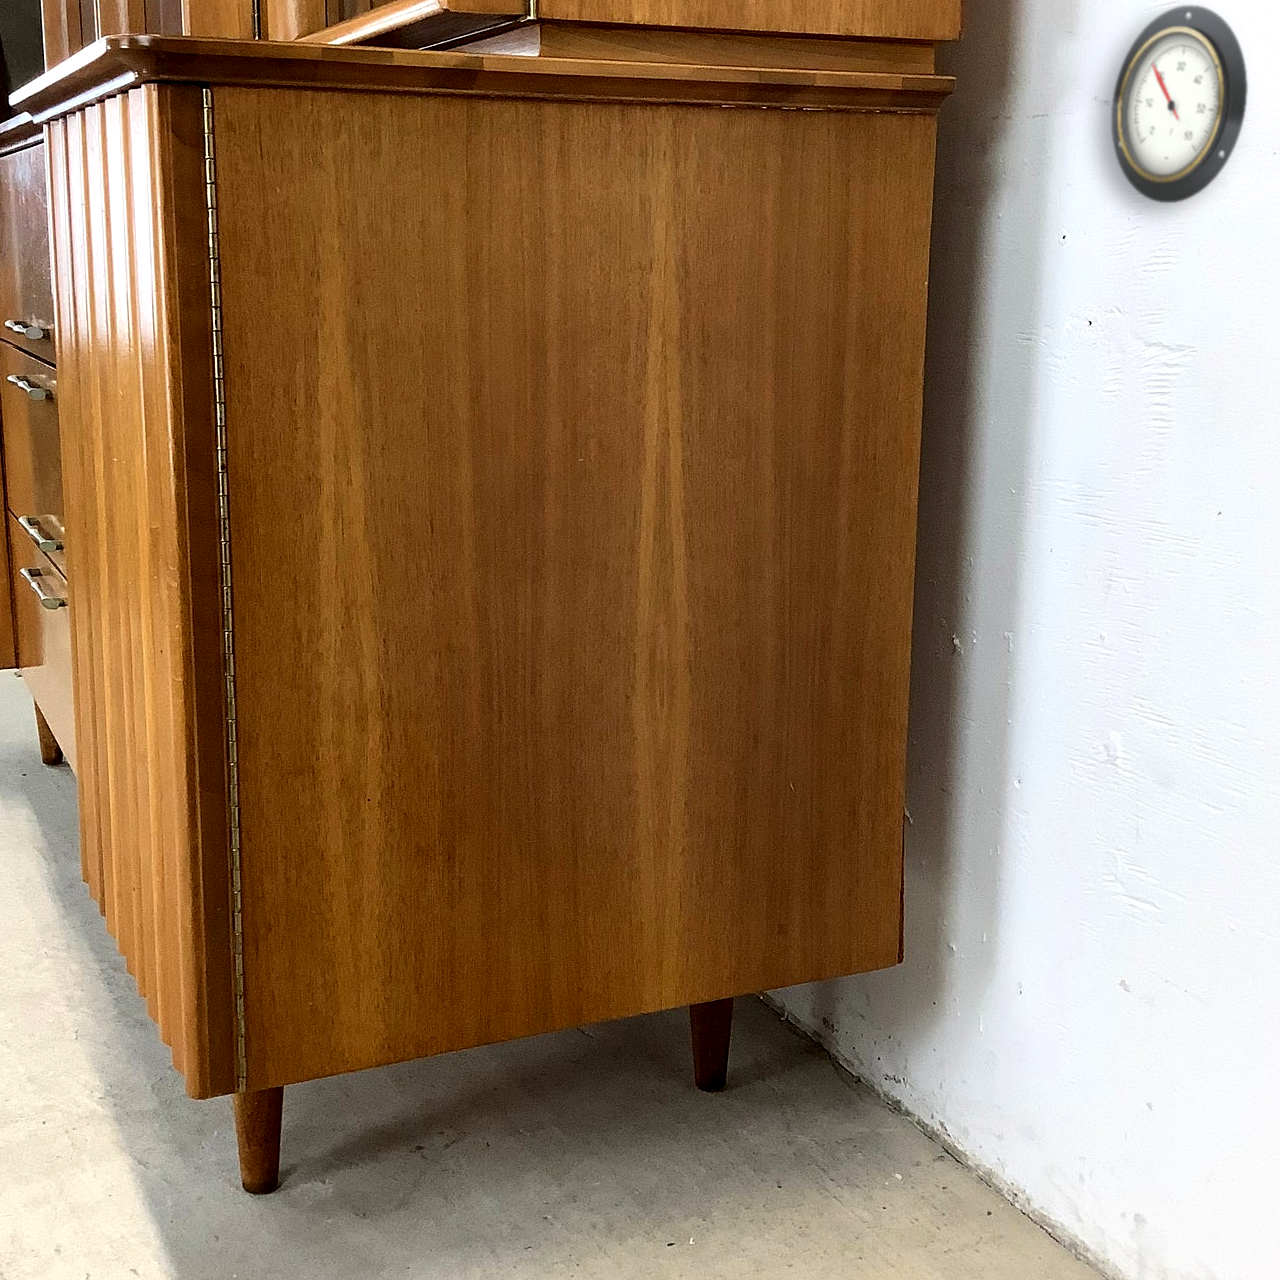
20; V
